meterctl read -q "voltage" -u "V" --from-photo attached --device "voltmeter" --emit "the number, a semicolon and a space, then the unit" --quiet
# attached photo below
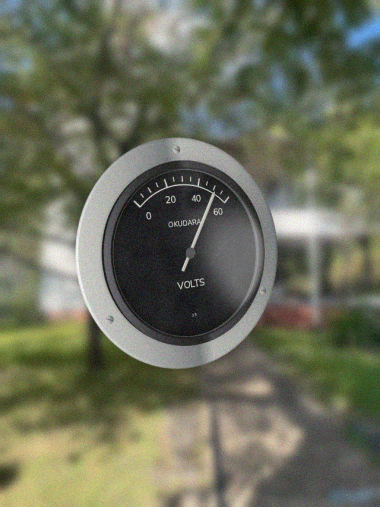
50; V
